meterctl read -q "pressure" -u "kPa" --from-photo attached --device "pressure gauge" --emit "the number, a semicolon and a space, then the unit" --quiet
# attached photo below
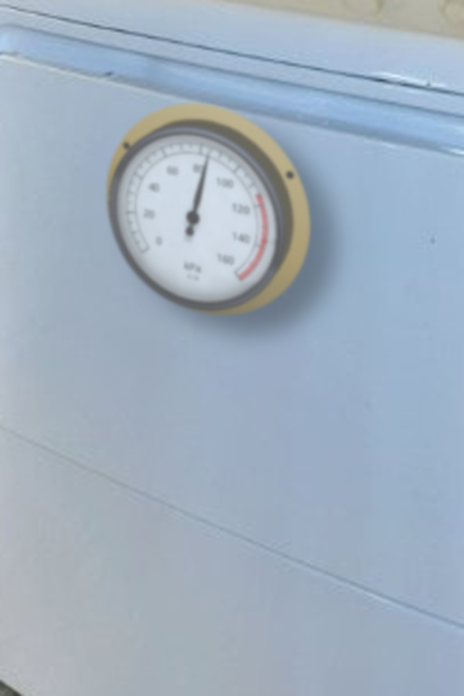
85; kPa
